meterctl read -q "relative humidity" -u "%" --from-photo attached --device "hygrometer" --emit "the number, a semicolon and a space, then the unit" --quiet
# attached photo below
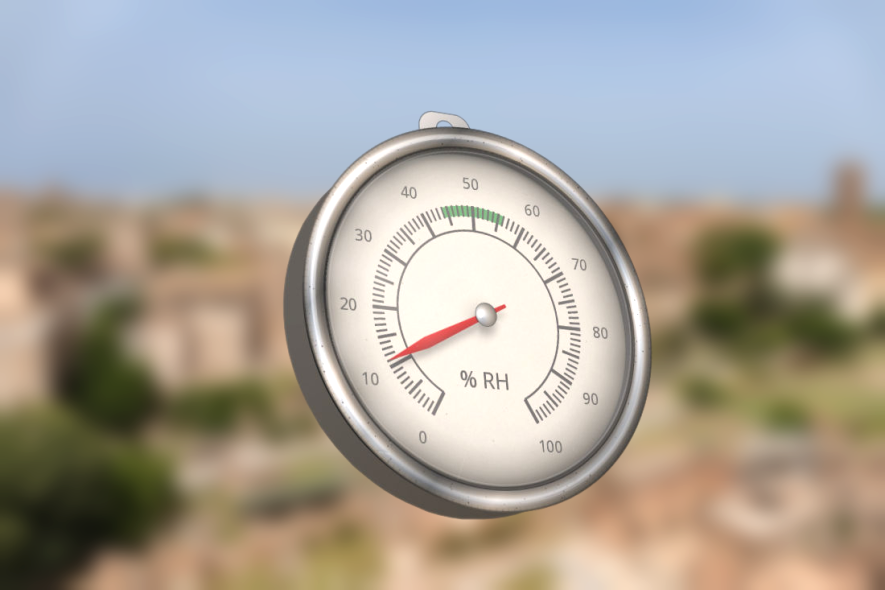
11; %
